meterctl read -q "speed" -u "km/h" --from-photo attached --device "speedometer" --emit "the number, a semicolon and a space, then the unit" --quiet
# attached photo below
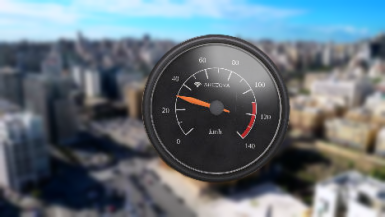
30; km/h
